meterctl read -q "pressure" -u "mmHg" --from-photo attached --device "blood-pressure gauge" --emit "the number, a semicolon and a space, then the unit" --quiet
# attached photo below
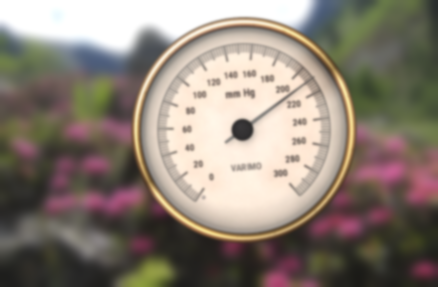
210; mmHg
